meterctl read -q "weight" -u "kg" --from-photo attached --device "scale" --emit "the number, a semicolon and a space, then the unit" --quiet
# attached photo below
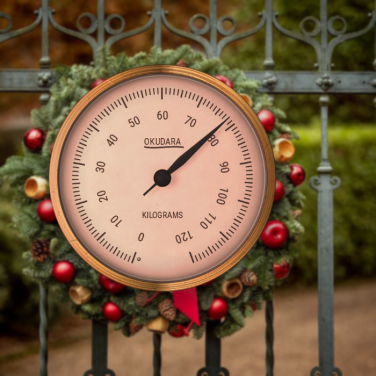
78; kg
